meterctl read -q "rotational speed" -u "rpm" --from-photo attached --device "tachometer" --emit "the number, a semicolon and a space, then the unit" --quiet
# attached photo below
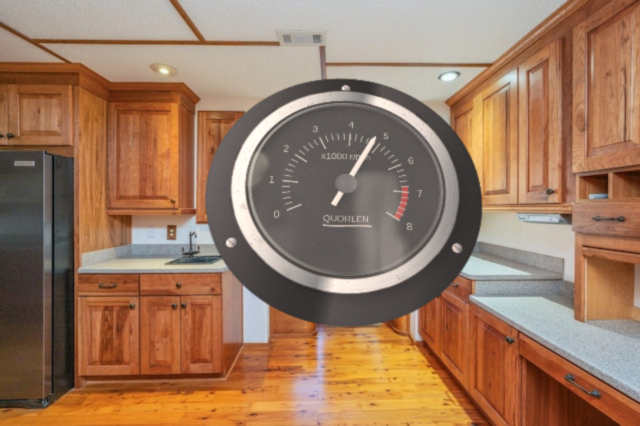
4800; rpm
